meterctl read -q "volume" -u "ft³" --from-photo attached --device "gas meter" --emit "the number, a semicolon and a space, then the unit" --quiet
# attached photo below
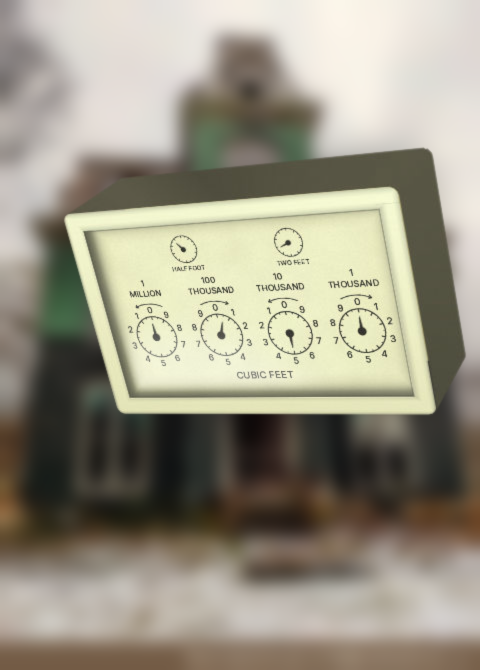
5000; ft³
